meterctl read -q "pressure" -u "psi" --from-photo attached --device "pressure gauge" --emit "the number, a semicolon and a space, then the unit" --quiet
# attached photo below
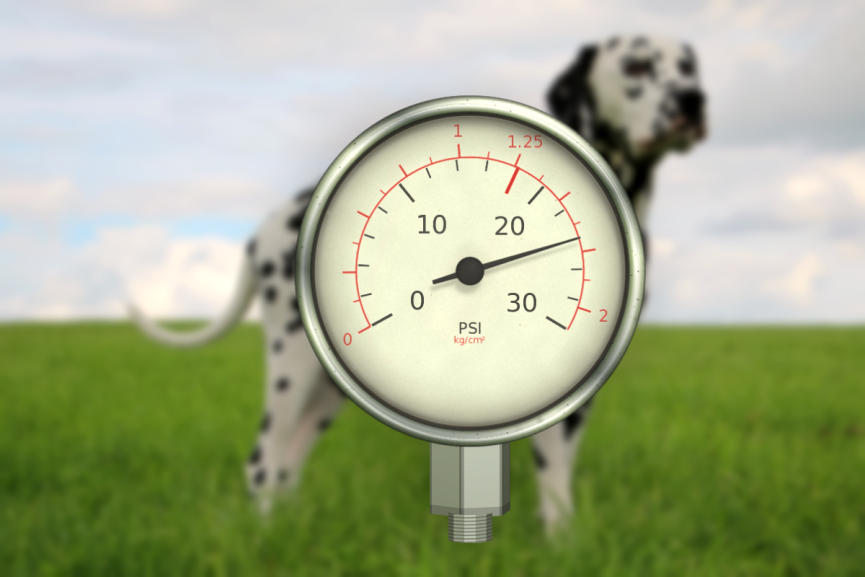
24; psi
